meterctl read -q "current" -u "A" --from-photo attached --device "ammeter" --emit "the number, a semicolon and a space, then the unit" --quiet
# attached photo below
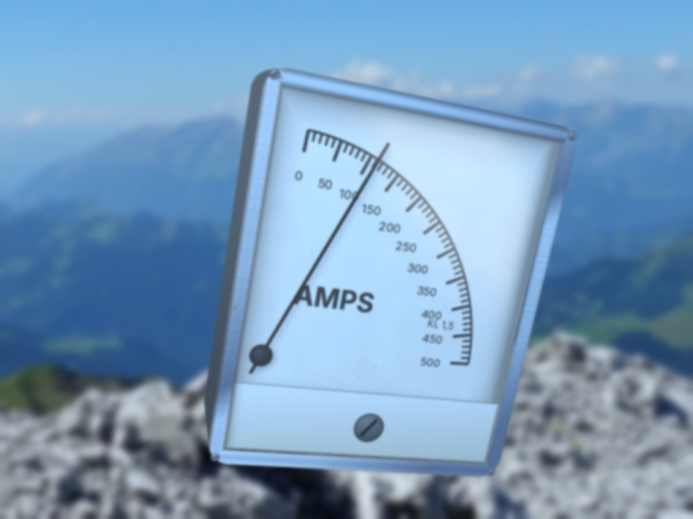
110; A
